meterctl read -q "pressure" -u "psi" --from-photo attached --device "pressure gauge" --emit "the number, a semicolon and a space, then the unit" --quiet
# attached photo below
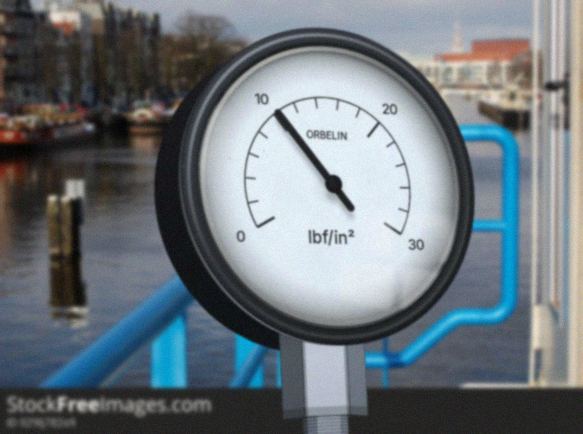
10; psi
